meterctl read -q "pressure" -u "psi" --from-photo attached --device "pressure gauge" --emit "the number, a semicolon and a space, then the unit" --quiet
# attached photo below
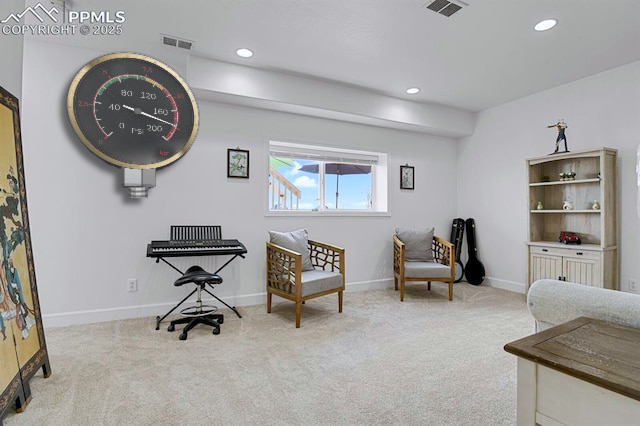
180; psi
